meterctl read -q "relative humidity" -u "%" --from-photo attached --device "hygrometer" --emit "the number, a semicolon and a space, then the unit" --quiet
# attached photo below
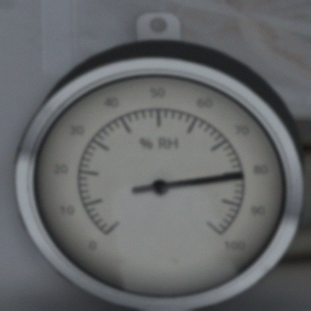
80; %
